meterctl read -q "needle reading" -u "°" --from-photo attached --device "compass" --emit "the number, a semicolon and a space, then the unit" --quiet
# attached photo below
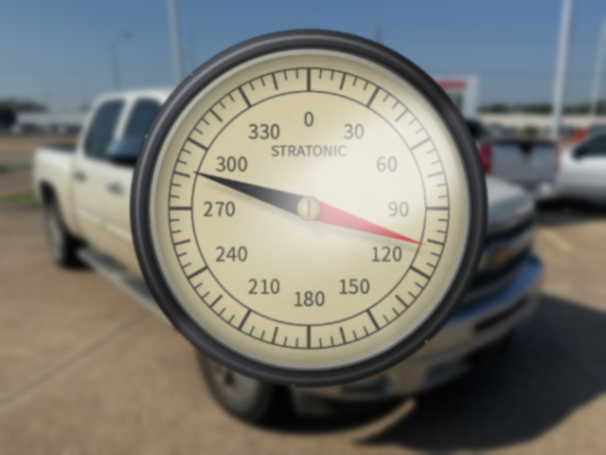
107.5; °
